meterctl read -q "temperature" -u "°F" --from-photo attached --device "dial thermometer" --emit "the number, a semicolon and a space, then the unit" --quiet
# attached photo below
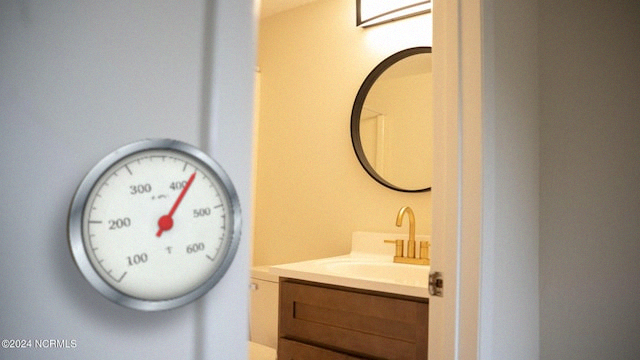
420; °F
